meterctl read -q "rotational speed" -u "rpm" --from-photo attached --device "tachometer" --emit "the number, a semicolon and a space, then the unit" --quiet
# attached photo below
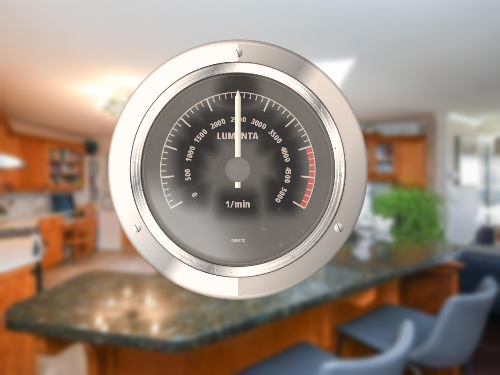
2500; rpm
